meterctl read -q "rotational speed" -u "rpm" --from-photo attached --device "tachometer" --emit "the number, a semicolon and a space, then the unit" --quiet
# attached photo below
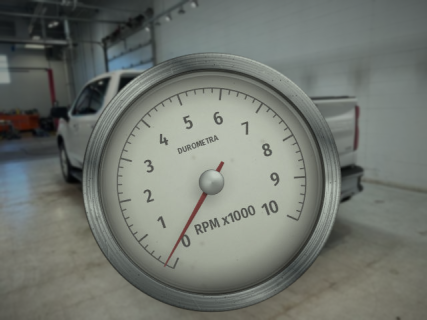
200; rpm
